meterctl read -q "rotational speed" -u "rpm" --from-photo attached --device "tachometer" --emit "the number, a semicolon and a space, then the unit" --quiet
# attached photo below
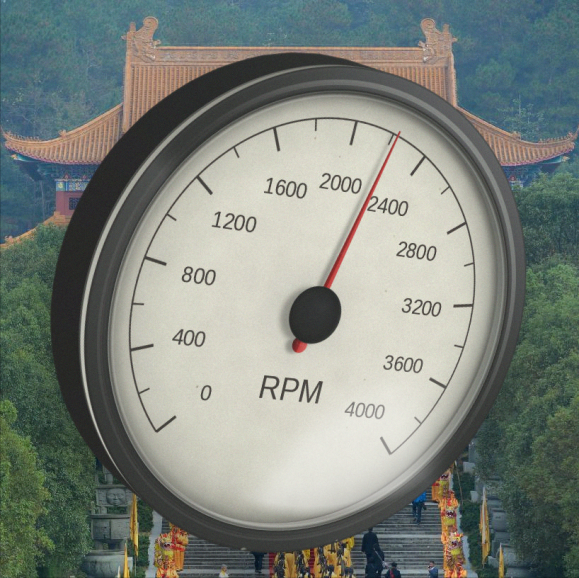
2200; rpm
